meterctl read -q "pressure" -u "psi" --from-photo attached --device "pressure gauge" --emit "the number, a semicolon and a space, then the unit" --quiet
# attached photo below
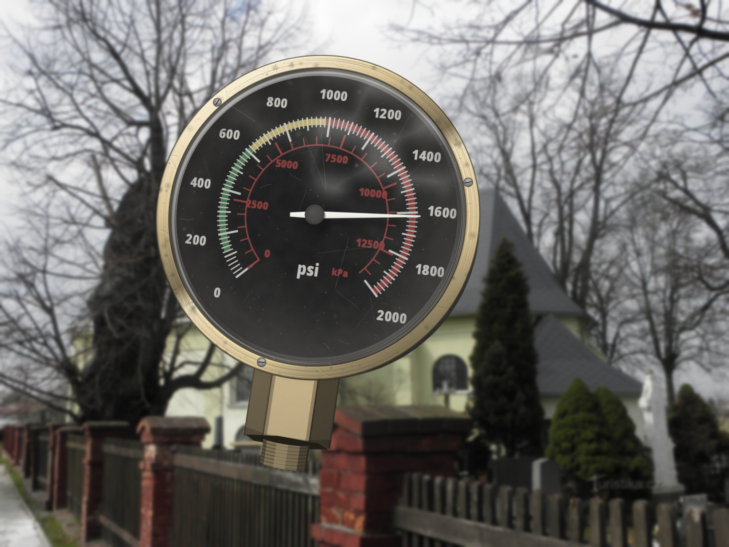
1620; psi
